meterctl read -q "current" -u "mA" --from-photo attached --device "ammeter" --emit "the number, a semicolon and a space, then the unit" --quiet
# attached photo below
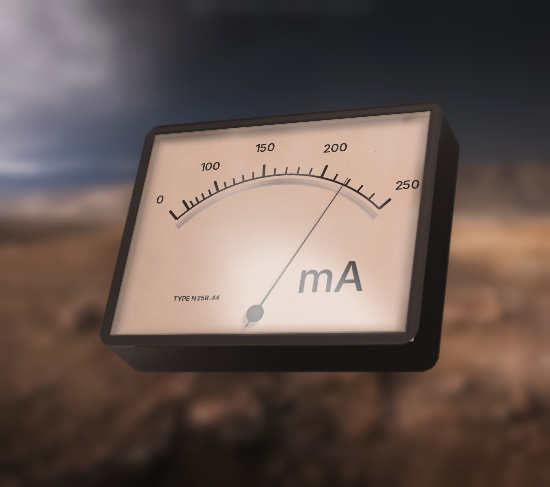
220; mA
